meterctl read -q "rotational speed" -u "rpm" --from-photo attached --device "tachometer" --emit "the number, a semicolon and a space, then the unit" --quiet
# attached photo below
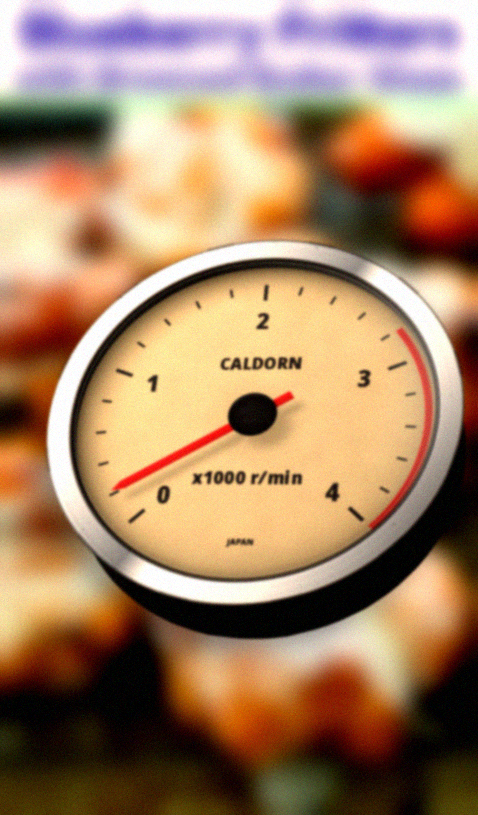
200; rpm
